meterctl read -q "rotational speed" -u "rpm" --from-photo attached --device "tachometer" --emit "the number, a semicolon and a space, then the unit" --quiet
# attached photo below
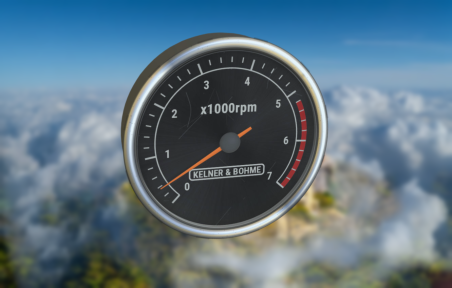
400; rpm
